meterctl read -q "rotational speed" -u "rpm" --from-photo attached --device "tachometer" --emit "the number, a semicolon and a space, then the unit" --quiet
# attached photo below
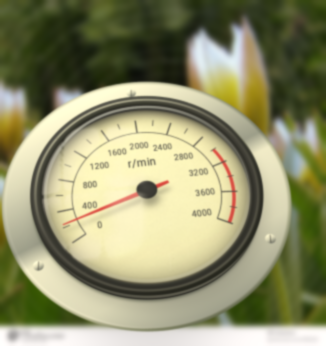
200; rpm
